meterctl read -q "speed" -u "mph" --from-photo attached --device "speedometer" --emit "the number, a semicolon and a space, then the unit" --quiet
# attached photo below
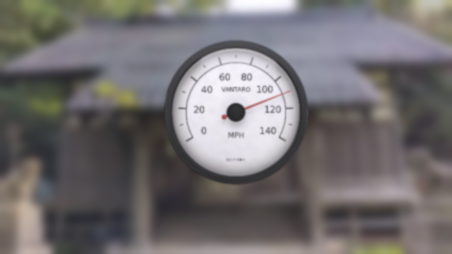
110; mph
